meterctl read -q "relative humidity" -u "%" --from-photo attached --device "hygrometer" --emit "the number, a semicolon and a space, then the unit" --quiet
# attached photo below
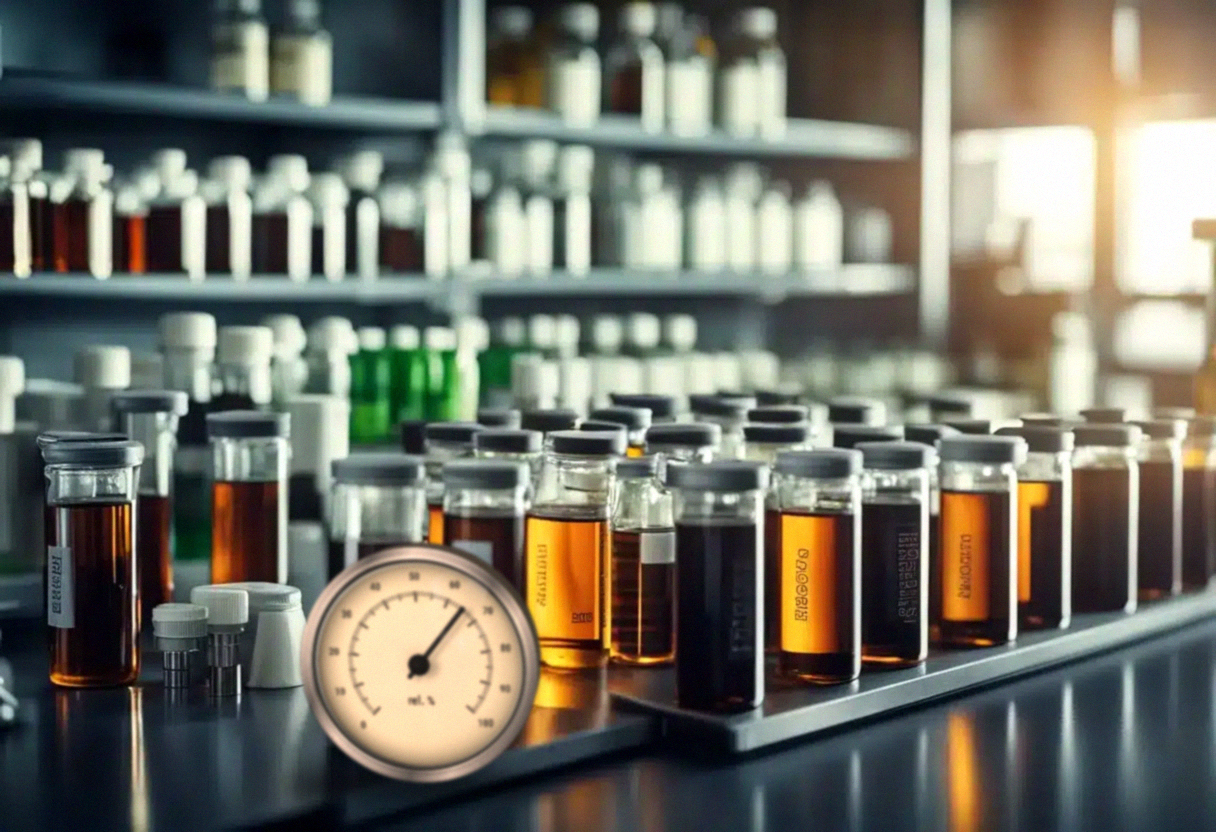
65; %
